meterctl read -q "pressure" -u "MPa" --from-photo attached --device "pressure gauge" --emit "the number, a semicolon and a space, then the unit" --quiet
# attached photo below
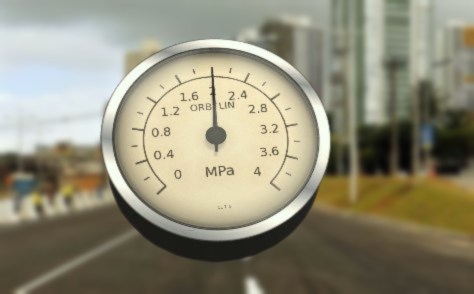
2; MPa
